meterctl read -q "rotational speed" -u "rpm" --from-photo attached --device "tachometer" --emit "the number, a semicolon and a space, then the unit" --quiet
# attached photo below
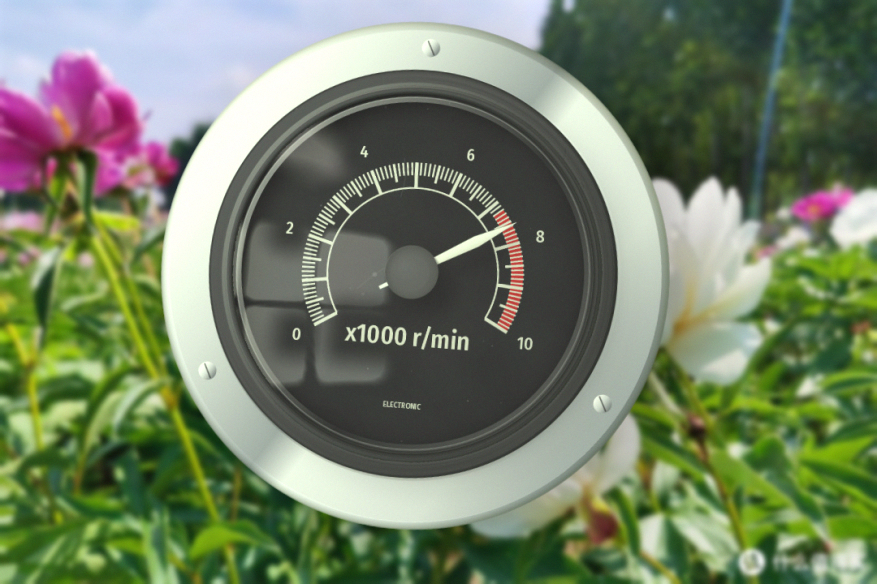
7600; rpm
